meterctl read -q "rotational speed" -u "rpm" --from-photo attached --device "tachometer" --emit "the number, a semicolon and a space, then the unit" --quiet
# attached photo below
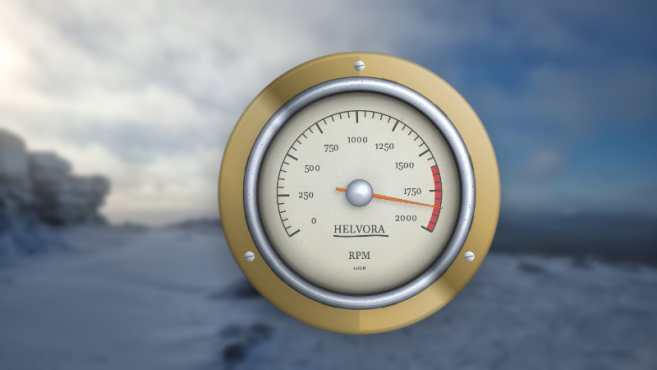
1850; rpm
